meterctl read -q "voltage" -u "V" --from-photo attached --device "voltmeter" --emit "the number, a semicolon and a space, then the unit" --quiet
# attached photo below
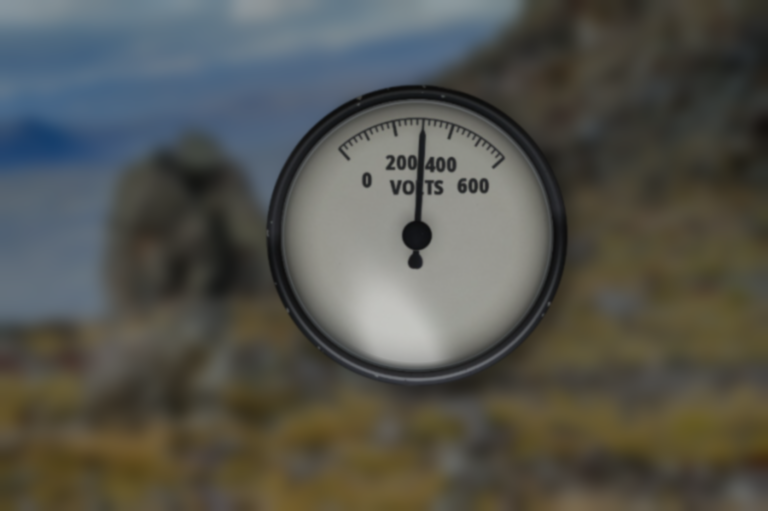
300; V
